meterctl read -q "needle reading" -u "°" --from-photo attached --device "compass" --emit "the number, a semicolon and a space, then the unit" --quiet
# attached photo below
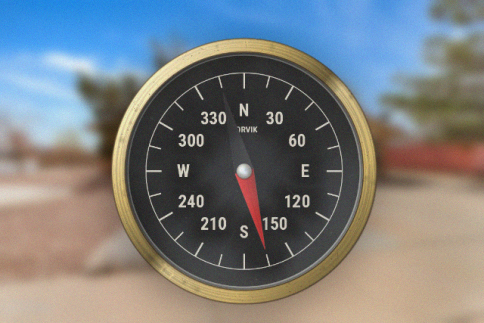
165; °
